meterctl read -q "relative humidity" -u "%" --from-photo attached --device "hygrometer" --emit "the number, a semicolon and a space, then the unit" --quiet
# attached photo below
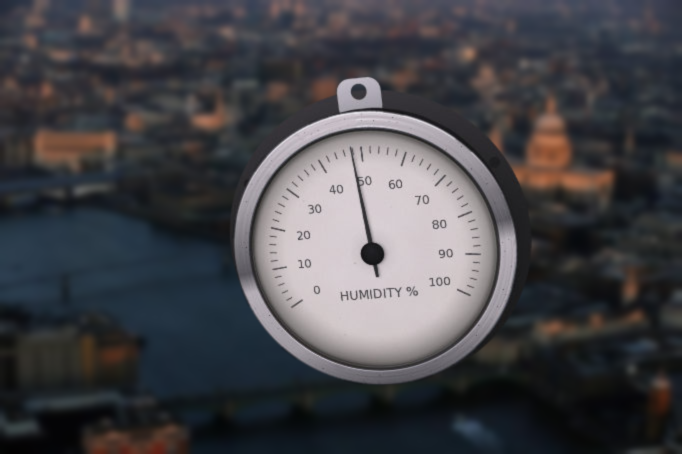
48; %
